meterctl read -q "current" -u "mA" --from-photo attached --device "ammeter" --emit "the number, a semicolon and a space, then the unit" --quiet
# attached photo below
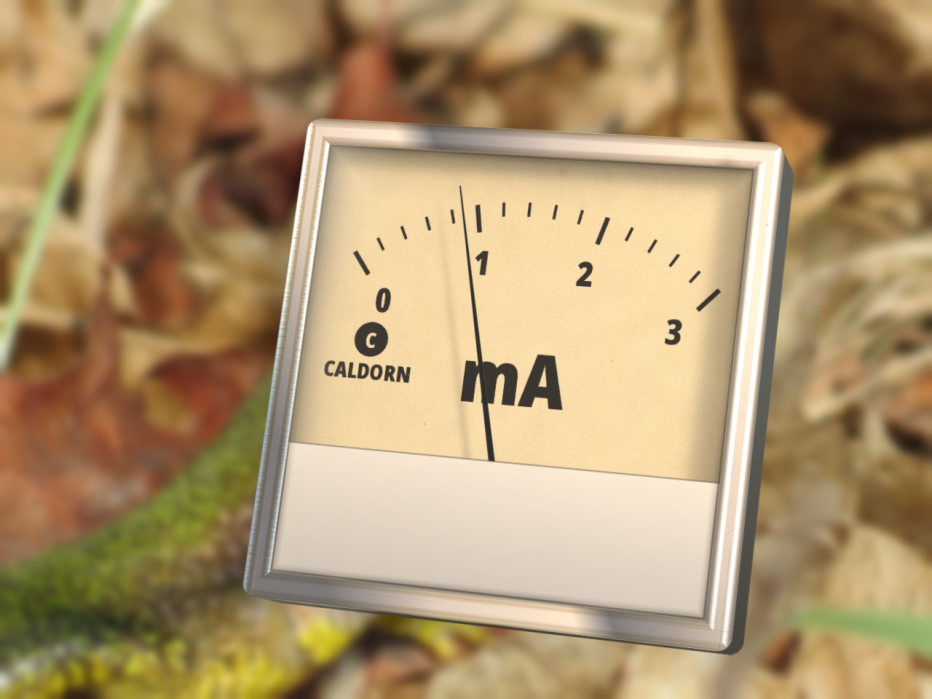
0.9; mA
